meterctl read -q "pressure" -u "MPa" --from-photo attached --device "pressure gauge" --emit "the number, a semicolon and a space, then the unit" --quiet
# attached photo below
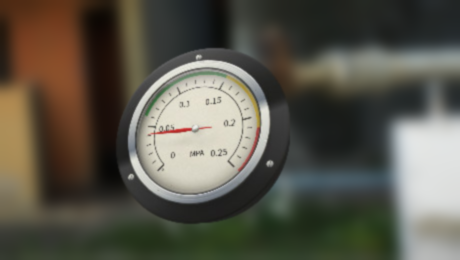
0.04; MPa
